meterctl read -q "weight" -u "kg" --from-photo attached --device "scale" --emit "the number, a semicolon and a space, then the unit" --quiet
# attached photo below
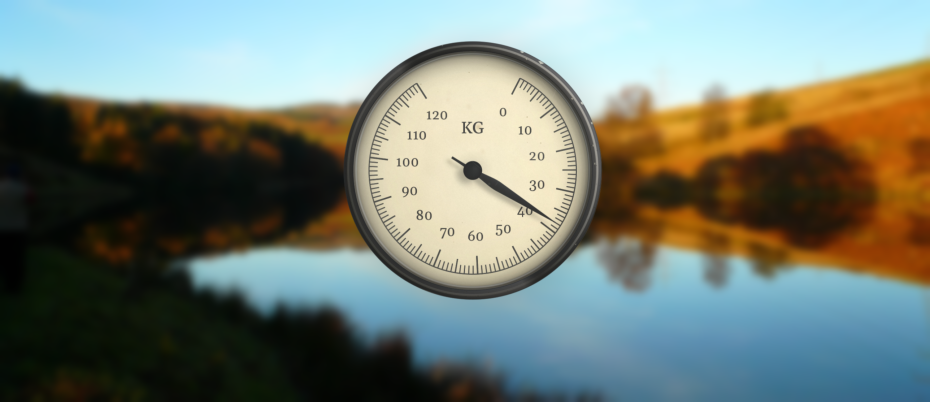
38; kg
